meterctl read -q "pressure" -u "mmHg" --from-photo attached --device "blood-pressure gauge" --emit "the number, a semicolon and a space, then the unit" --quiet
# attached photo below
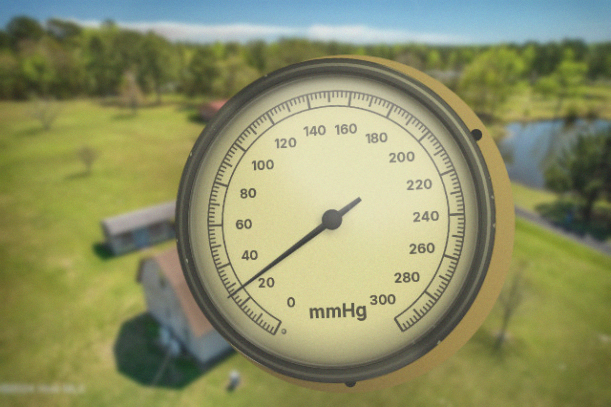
26; mmHg
